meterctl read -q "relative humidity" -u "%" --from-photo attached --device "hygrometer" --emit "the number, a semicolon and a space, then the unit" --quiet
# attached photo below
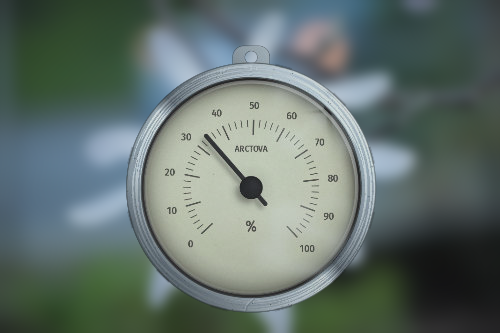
34; %
